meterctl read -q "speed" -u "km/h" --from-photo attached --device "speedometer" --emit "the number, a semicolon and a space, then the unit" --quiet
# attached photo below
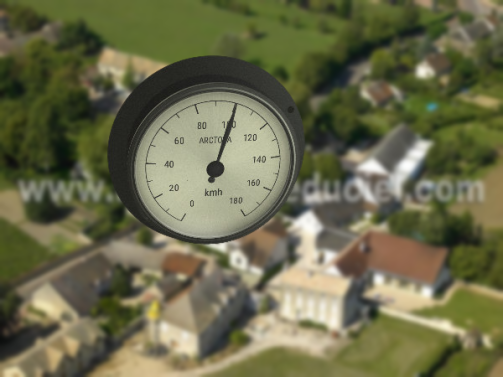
100; km/h
